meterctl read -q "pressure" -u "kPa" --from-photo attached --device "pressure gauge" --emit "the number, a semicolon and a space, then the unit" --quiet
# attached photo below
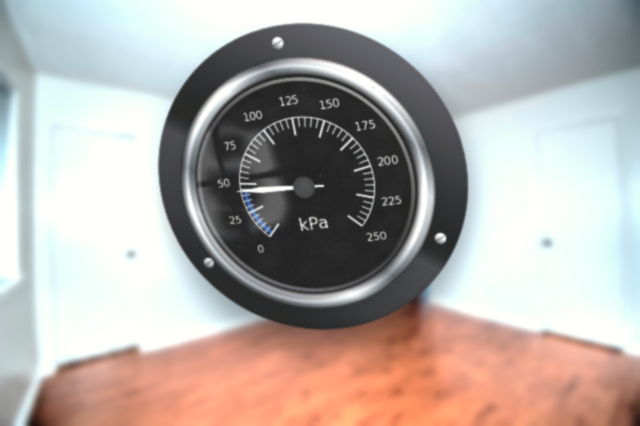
45; kPa
